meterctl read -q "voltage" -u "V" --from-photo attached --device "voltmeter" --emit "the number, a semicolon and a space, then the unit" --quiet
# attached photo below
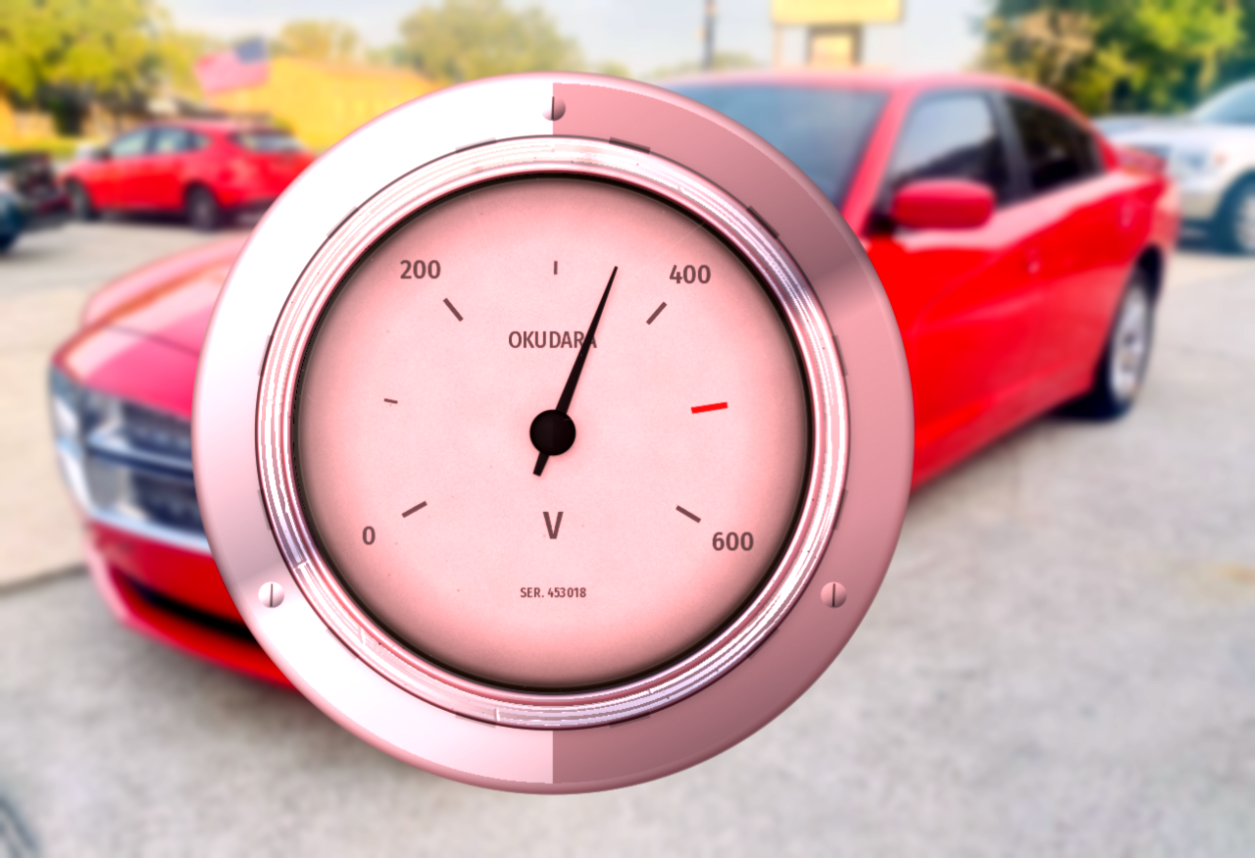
350; V
